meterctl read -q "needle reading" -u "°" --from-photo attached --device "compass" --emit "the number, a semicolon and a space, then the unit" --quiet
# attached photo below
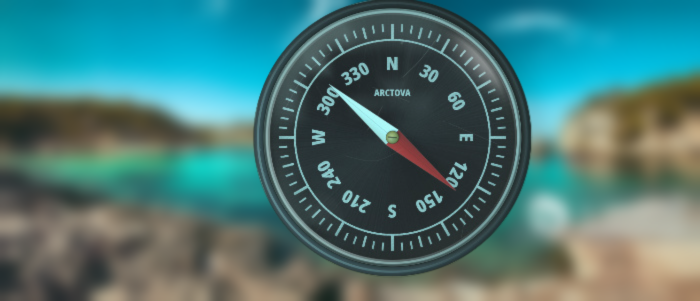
130; °
